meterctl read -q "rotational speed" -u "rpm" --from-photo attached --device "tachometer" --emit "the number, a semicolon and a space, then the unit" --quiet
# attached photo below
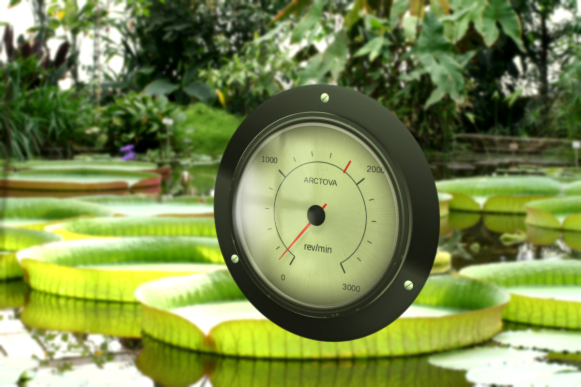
100; rpm
